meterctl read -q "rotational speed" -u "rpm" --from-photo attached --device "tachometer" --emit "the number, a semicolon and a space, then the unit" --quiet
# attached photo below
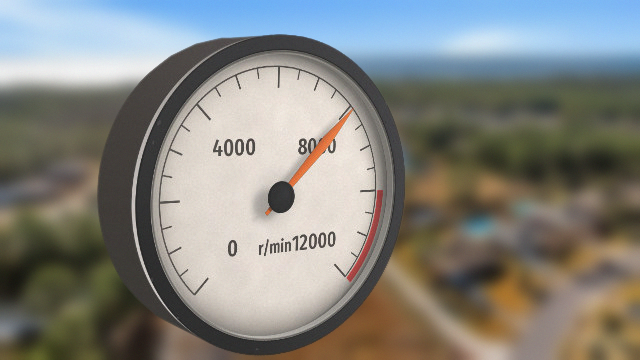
8000; rpm
